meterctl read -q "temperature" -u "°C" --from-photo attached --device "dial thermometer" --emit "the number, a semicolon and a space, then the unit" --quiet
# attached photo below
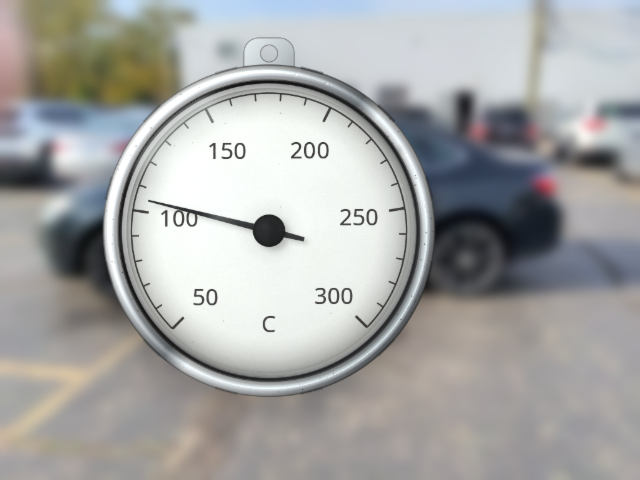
105; °C
